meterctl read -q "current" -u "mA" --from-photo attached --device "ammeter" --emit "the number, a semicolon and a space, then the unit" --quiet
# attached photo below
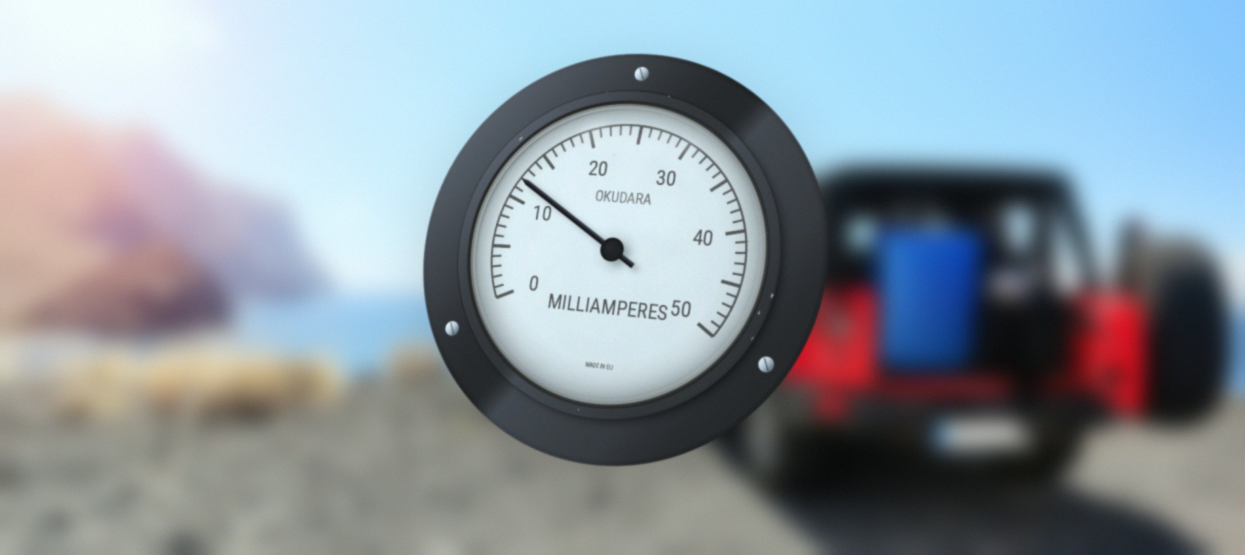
12; mA
